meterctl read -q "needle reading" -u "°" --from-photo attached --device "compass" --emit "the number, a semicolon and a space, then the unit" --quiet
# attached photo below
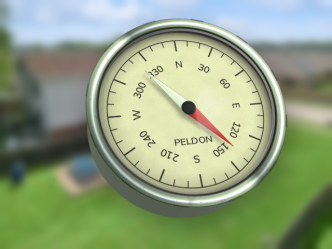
140; °
